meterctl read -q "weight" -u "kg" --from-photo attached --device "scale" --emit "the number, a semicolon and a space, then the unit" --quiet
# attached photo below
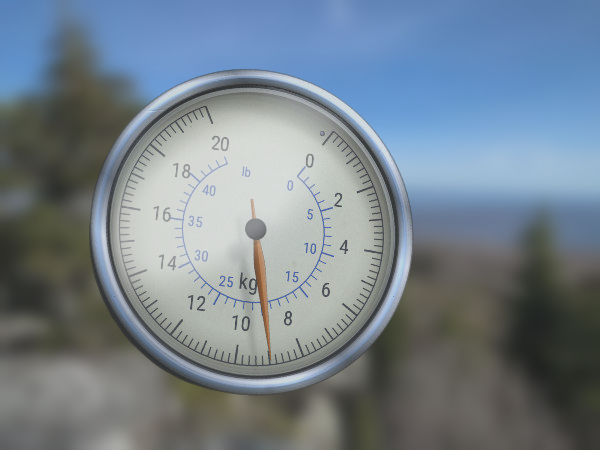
9; kg
